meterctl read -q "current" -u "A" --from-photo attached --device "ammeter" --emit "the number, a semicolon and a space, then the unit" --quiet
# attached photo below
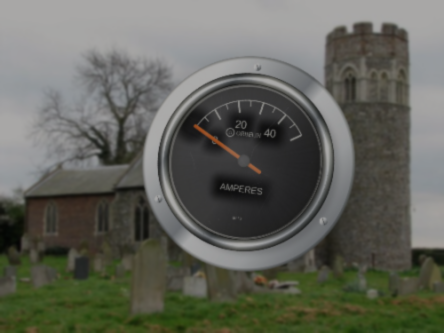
0; A
